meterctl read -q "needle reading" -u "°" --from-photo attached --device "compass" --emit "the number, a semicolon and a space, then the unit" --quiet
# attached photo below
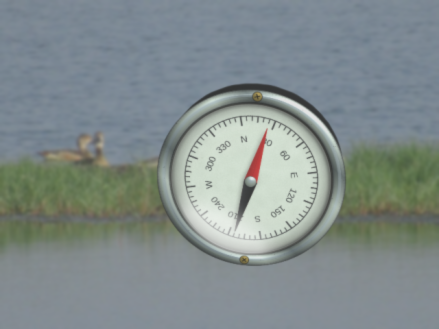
25; °
